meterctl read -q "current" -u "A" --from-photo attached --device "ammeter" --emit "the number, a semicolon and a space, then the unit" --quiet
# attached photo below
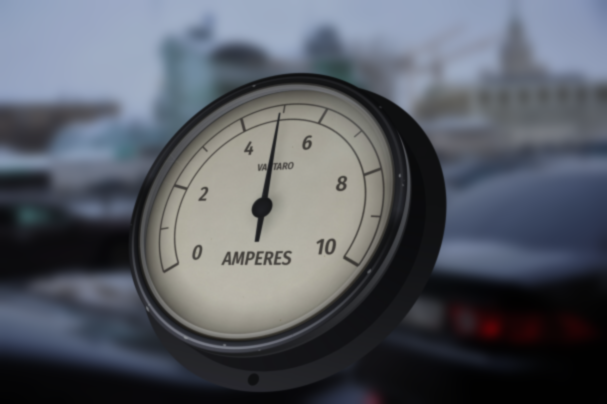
5; A
